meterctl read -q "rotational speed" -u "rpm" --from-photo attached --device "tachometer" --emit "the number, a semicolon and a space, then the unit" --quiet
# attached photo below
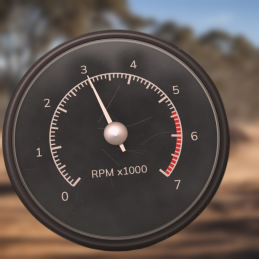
3000; rpm
